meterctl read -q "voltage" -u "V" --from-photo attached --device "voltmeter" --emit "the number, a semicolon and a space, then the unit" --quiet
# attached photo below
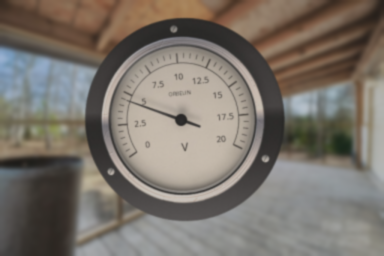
4.5; V
